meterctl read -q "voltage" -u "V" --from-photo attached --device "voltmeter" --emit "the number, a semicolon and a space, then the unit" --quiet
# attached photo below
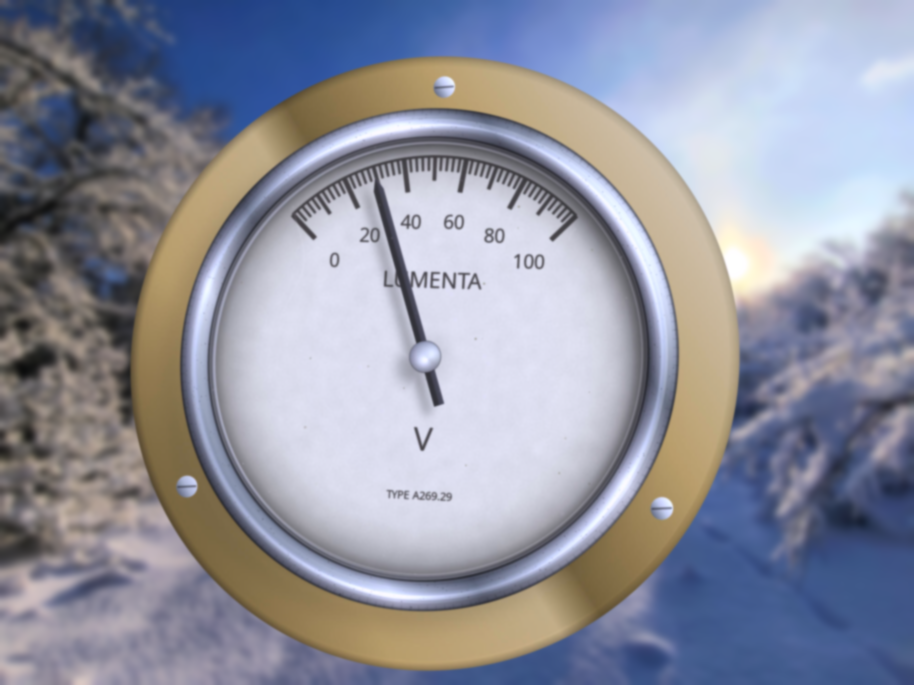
30; V
